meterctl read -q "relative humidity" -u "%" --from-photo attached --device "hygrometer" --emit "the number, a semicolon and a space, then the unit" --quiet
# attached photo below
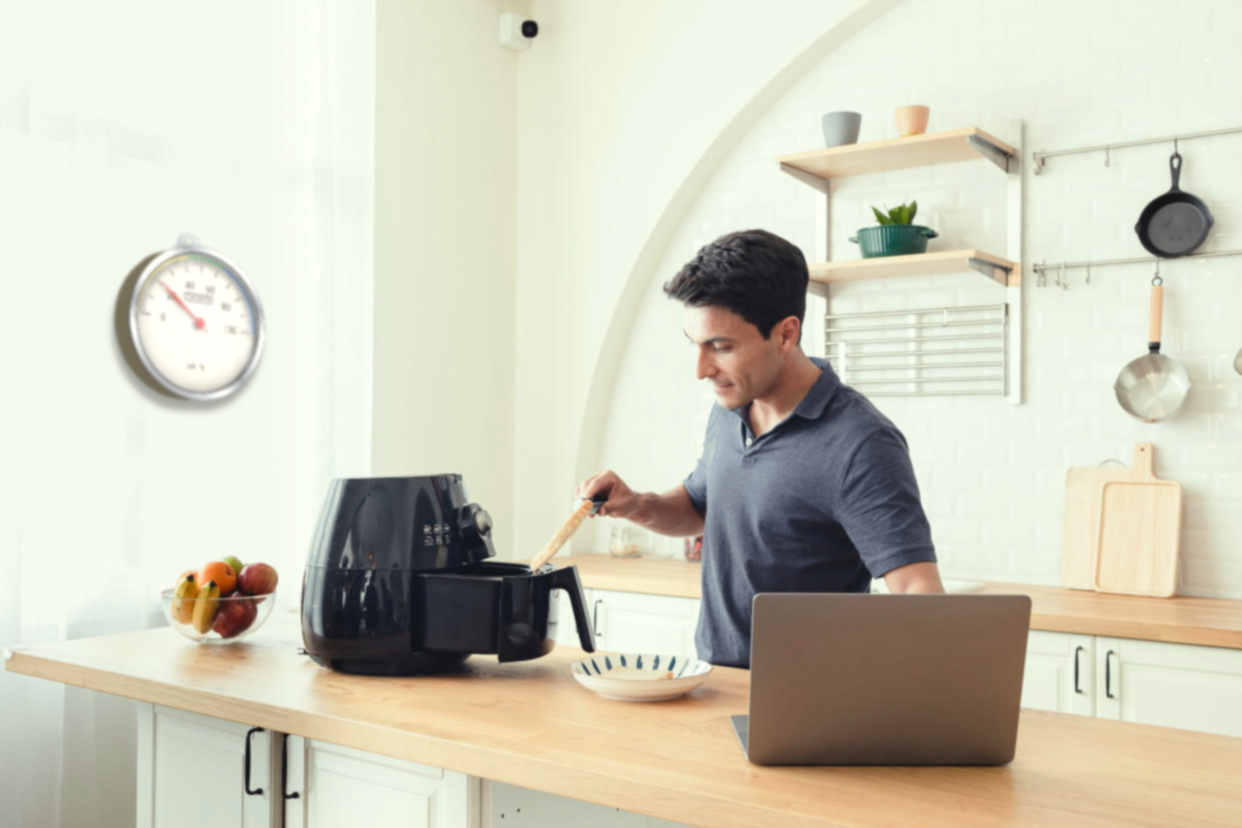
20; %
